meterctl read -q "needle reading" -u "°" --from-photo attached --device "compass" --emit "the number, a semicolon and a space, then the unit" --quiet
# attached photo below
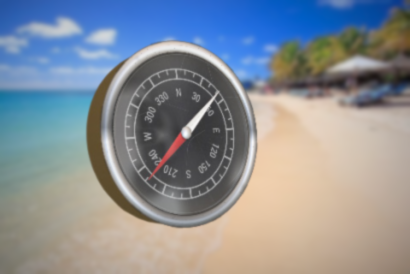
230; °
